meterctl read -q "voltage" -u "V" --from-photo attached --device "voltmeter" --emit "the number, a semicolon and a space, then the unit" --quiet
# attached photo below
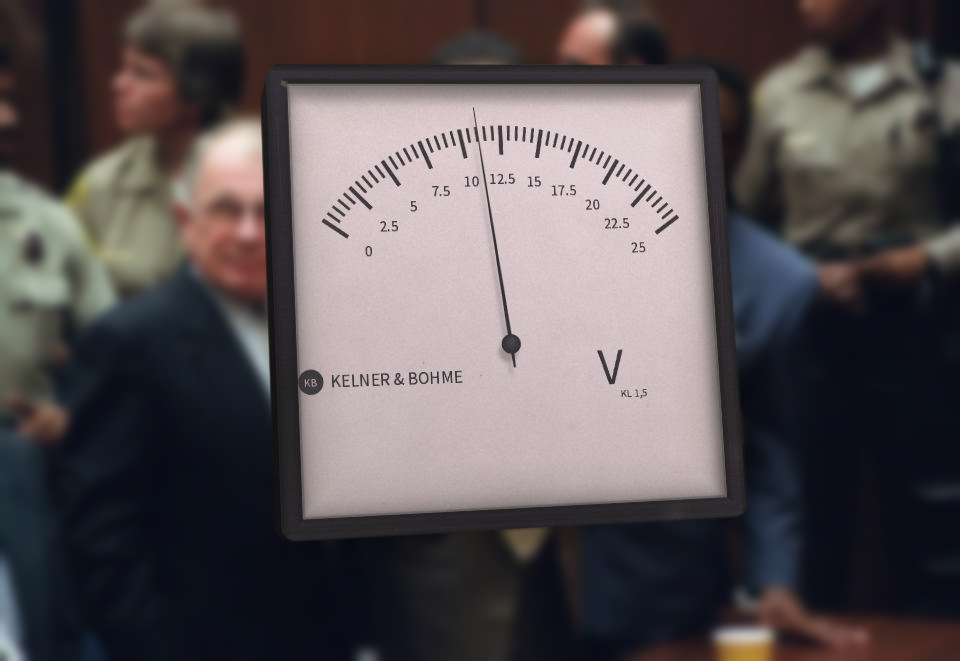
11; V
